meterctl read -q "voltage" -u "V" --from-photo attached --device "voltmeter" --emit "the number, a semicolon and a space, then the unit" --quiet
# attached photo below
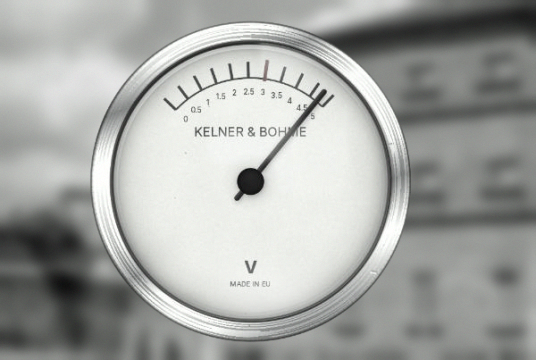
4.75; V
